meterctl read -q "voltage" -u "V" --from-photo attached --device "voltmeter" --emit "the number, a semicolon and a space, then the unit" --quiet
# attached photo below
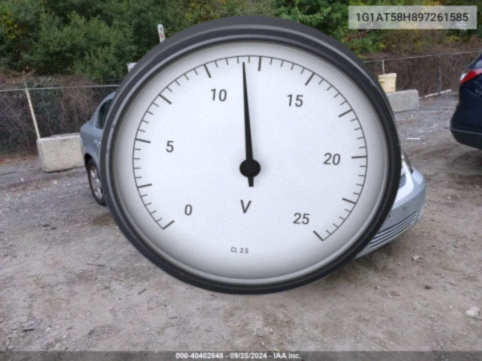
11.75; V
